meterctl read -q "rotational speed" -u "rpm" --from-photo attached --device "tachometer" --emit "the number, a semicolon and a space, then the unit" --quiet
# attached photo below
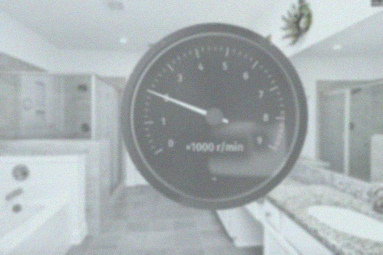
2000; rpm
